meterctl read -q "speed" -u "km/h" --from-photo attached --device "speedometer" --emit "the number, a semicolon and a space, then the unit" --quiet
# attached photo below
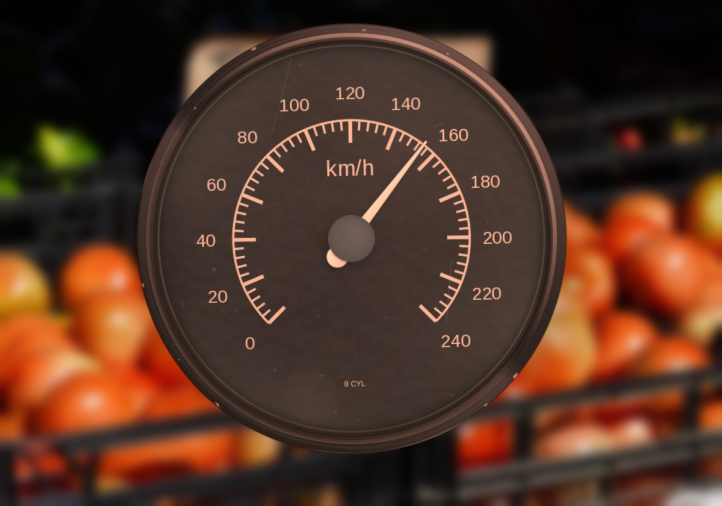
154; km/h
